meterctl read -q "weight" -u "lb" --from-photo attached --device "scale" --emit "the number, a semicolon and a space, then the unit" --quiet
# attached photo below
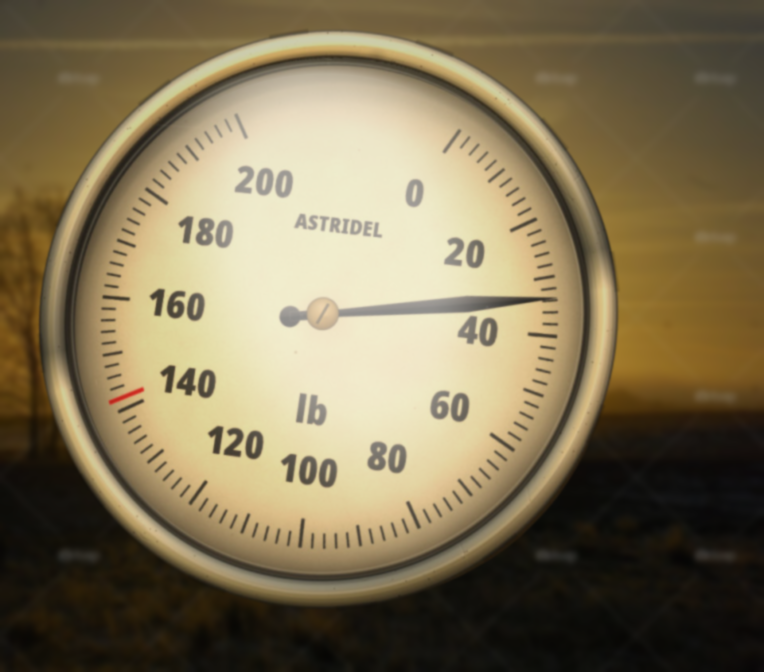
34; lb
